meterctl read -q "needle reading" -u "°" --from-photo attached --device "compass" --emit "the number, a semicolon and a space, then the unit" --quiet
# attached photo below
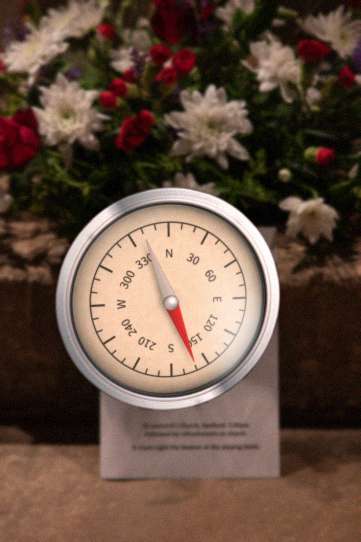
160; °
